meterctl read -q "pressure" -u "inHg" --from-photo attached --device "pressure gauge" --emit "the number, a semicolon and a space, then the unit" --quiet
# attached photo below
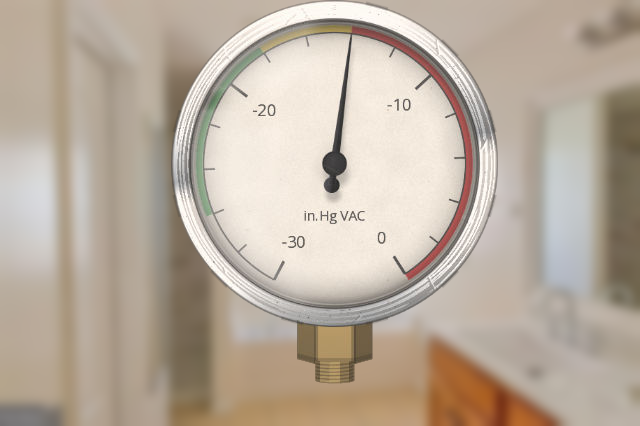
-14; inHg
